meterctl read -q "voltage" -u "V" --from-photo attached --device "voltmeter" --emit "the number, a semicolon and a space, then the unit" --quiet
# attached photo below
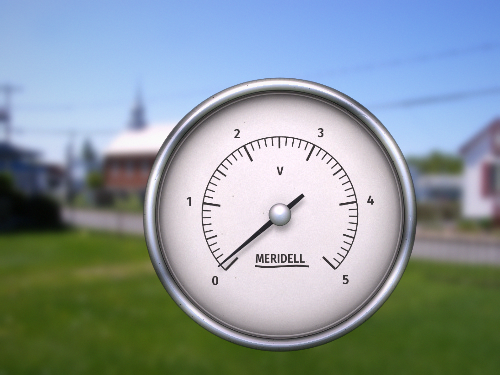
0.1; V
